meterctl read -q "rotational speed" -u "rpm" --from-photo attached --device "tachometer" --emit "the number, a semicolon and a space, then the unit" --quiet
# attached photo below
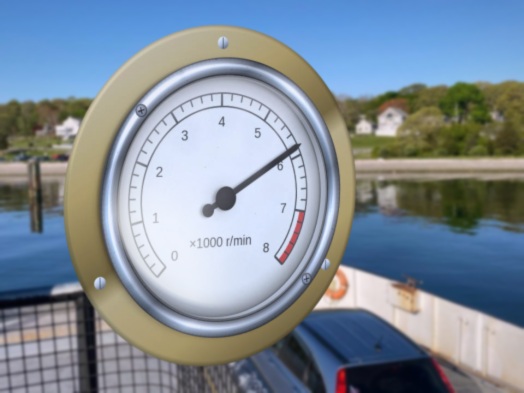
5800; rpm
